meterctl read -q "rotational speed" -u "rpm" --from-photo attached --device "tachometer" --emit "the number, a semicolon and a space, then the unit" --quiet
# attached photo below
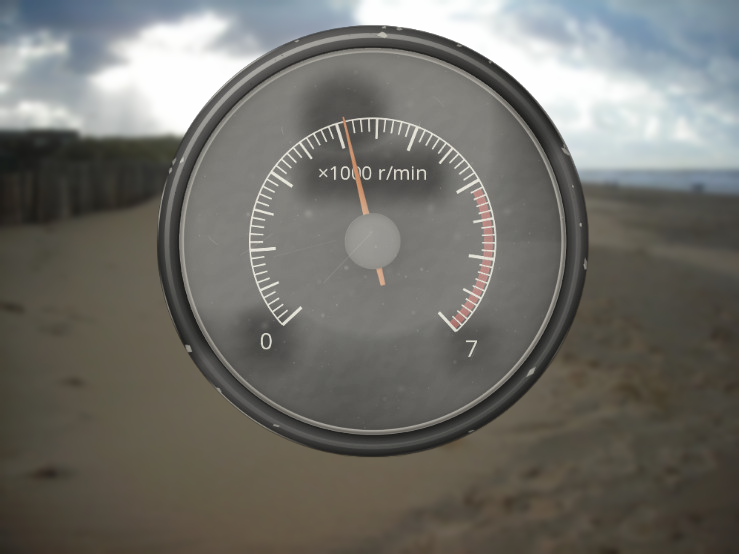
3100; rpm
